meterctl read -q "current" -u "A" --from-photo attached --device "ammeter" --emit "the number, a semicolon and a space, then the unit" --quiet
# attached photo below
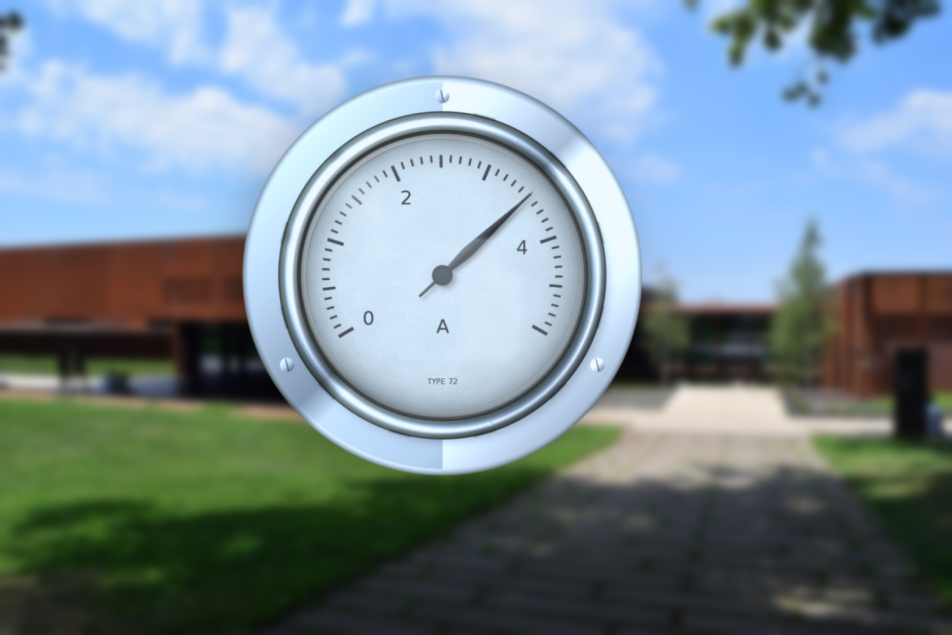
3.5; A
